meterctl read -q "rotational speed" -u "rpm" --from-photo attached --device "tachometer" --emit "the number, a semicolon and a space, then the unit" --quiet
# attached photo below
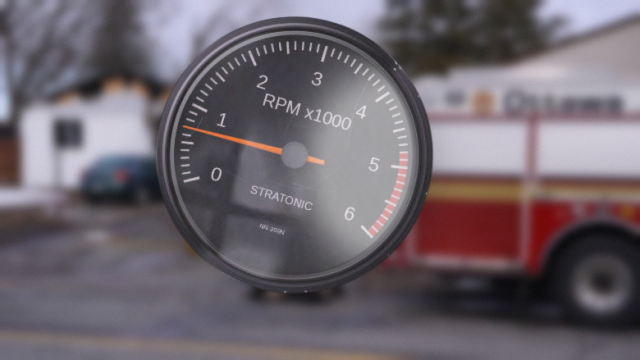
700; rpm
